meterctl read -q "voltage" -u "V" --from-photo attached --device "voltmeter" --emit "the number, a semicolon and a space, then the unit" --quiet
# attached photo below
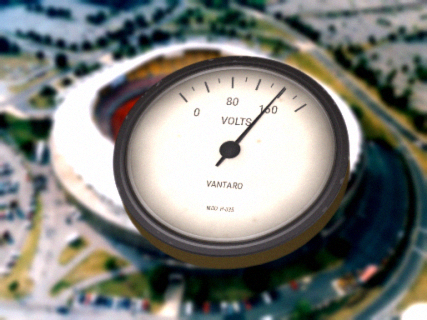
160; V
